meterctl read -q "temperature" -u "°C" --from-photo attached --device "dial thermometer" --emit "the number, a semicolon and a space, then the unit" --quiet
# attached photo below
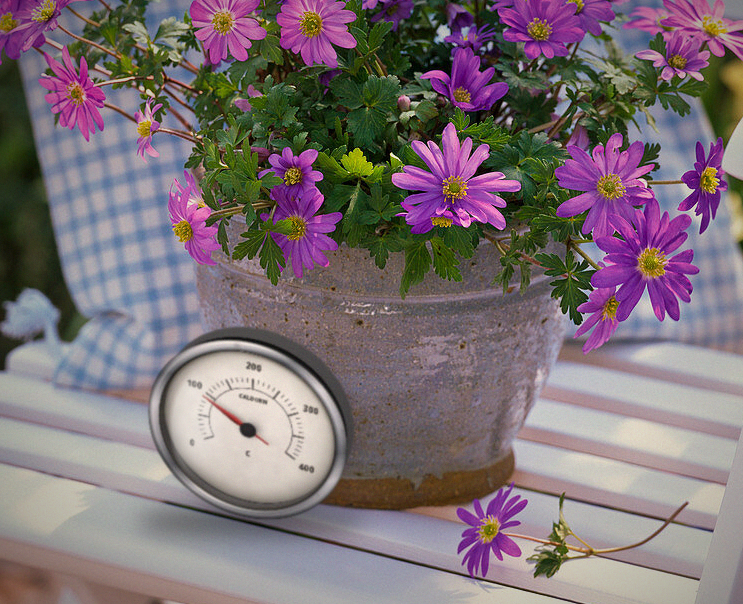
100; °C
